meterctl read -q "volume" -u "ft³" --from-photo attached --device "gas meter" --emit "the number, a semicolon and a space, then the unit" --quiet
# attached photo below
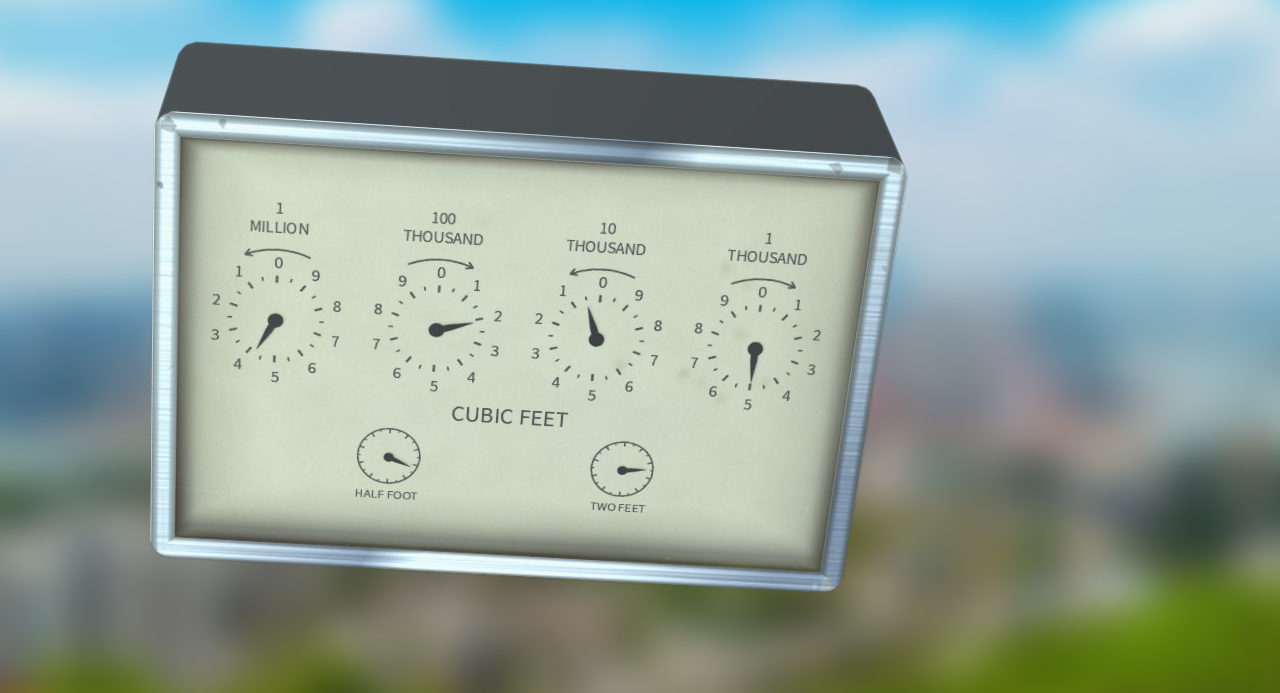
420500; ft³
